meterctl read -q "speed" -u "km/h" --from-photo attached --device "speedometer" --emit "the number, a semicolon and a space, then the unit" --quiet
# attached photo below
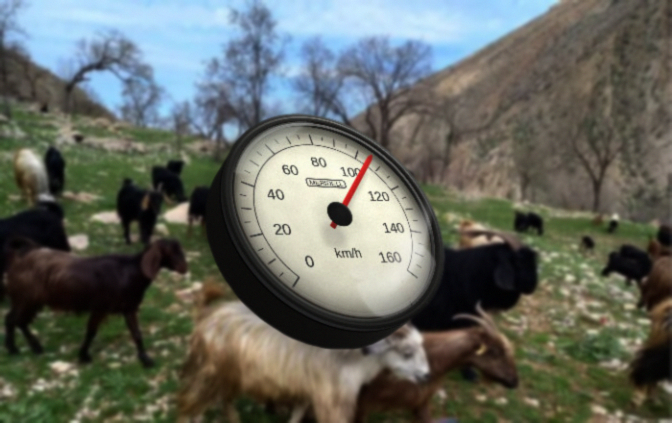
105; km/h
